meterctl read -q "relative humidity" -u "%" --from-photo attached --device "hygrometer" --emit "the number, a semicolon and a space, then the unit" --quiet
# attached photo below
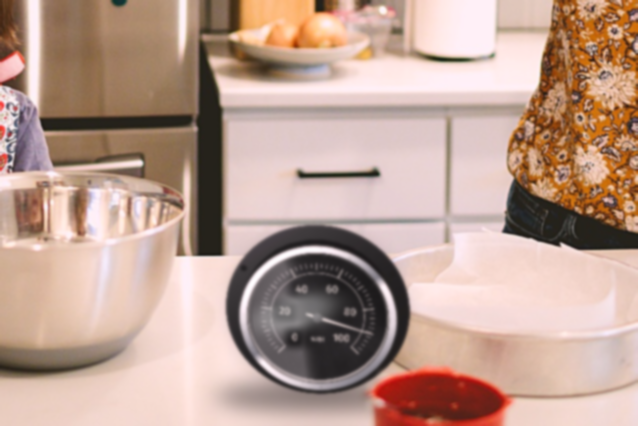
90; %
